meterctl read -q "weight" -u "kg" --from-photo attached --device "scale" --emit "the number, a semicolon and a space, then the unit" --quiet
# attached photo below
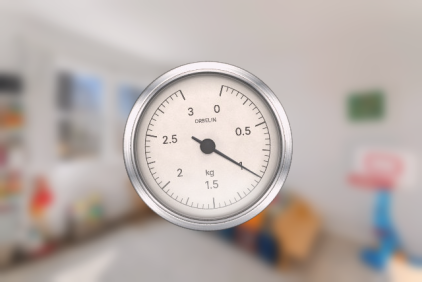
1; kg
